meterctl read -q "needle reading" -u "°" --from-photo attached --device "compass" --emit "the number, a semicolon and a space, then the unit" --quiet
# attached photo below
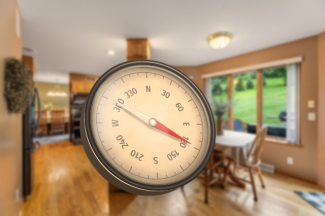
120; °
